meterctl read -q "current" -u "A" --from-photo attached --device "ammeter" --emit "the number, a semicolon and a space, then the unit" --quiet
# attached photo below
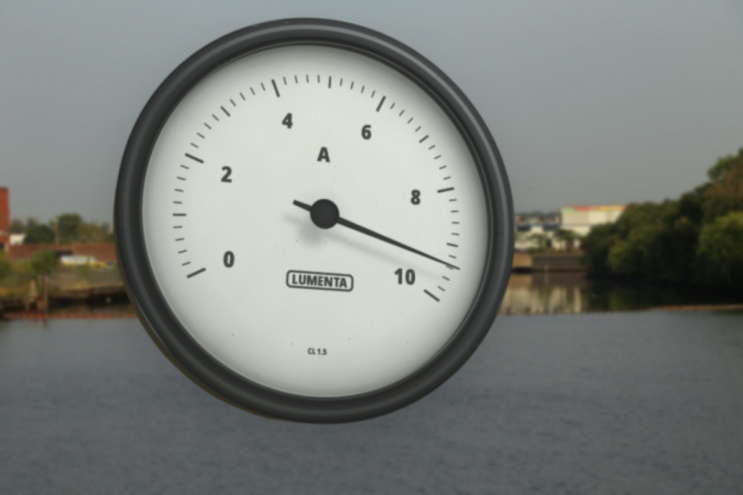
9.4; A
